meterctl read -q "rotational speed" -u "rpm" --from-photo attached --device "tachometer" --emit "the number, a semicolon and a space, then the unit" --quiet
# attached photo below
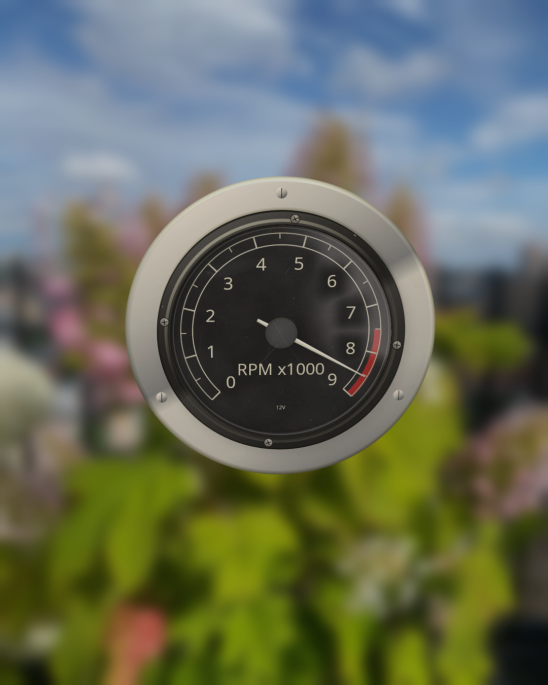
8500; rpm
